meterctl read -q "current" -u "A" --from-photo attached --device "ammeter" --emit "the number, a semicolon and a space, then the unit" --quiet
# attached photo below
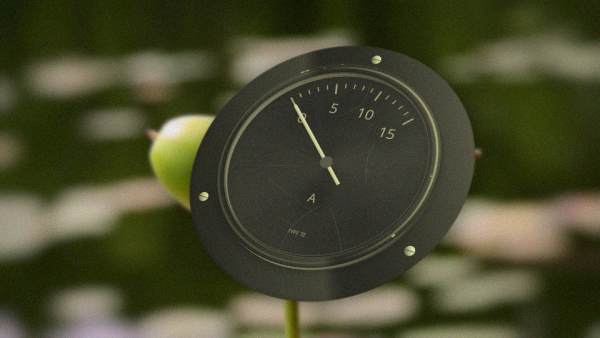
0; A
